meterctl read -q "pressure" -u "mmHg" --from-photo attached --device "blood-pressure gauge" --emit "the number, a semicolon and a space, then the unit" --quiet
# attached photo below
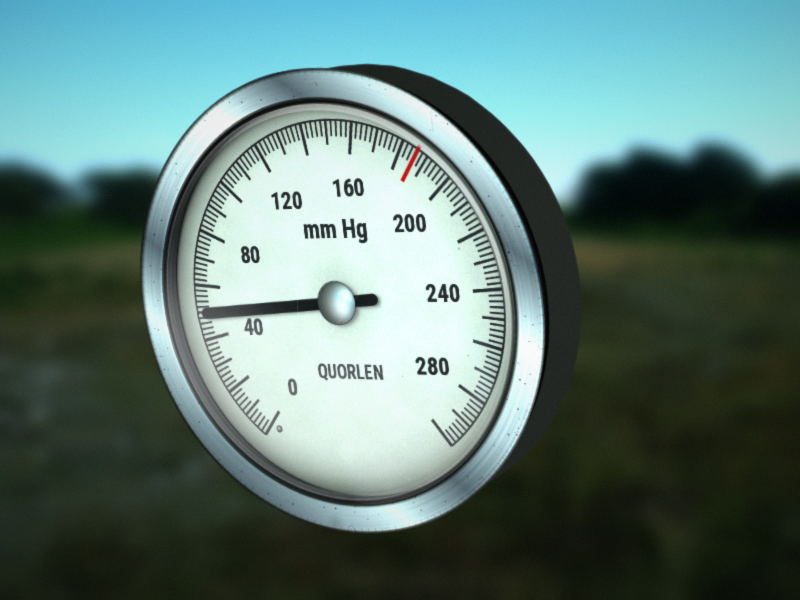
50; mmHg
